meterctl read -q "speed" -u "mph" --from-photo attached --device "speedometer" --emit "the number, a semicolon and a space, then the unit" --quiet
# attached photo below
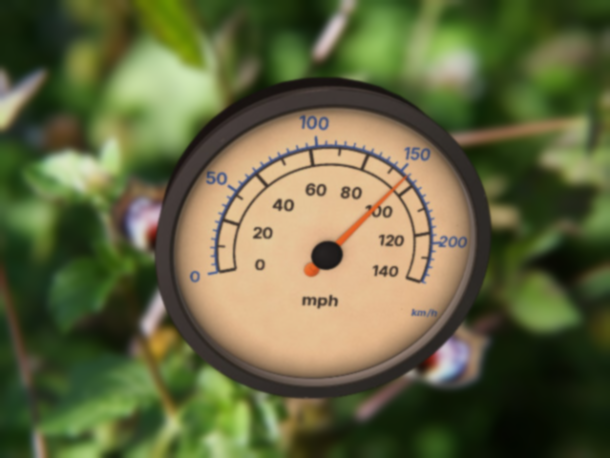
95; mph
